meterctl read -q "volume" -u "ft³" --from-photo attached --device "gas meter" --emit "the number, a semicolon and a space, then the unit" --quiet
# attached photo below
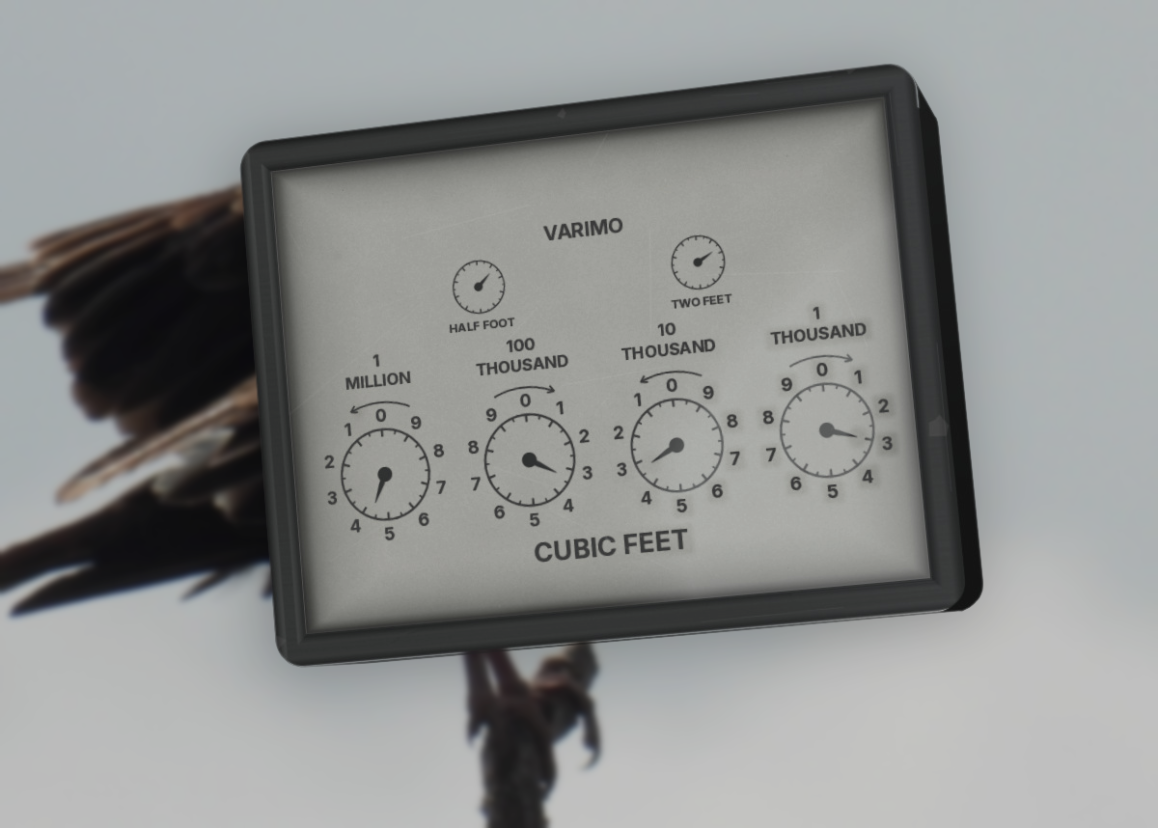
433300; ft³
